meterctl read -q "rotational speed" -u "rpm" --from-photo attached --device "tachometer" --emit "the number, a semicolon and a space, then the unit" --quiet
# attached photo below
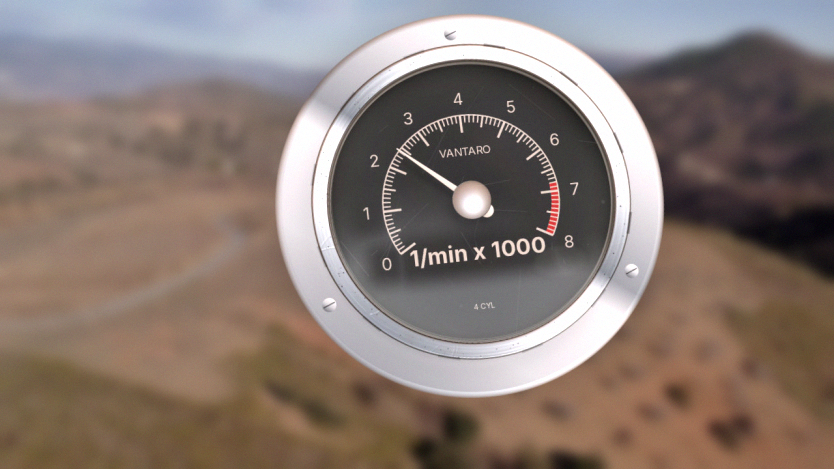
2400; rpm
